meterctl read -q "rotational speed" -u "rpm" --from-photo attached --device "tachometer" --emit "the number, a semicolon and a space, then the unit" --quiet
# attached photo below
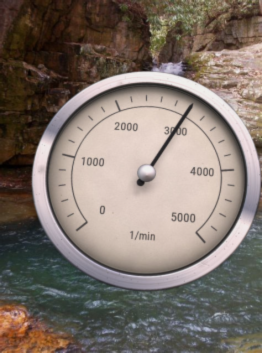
3000; rpm
